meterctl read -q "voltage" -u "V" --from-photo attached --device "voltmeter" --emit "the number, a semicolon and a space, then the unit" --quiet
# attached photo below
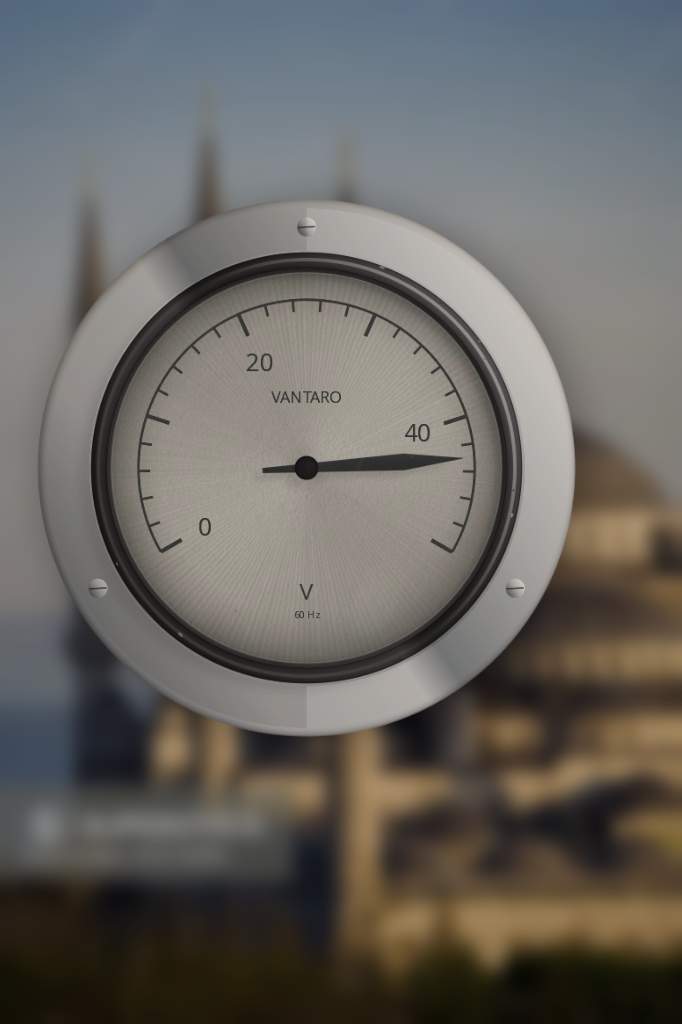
43; V
